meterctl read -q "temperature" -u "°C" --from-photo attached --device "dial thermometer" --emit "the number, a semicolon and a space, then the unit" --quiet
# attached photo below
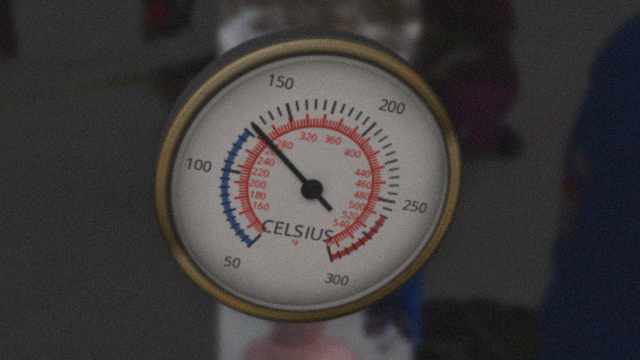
130; °C
